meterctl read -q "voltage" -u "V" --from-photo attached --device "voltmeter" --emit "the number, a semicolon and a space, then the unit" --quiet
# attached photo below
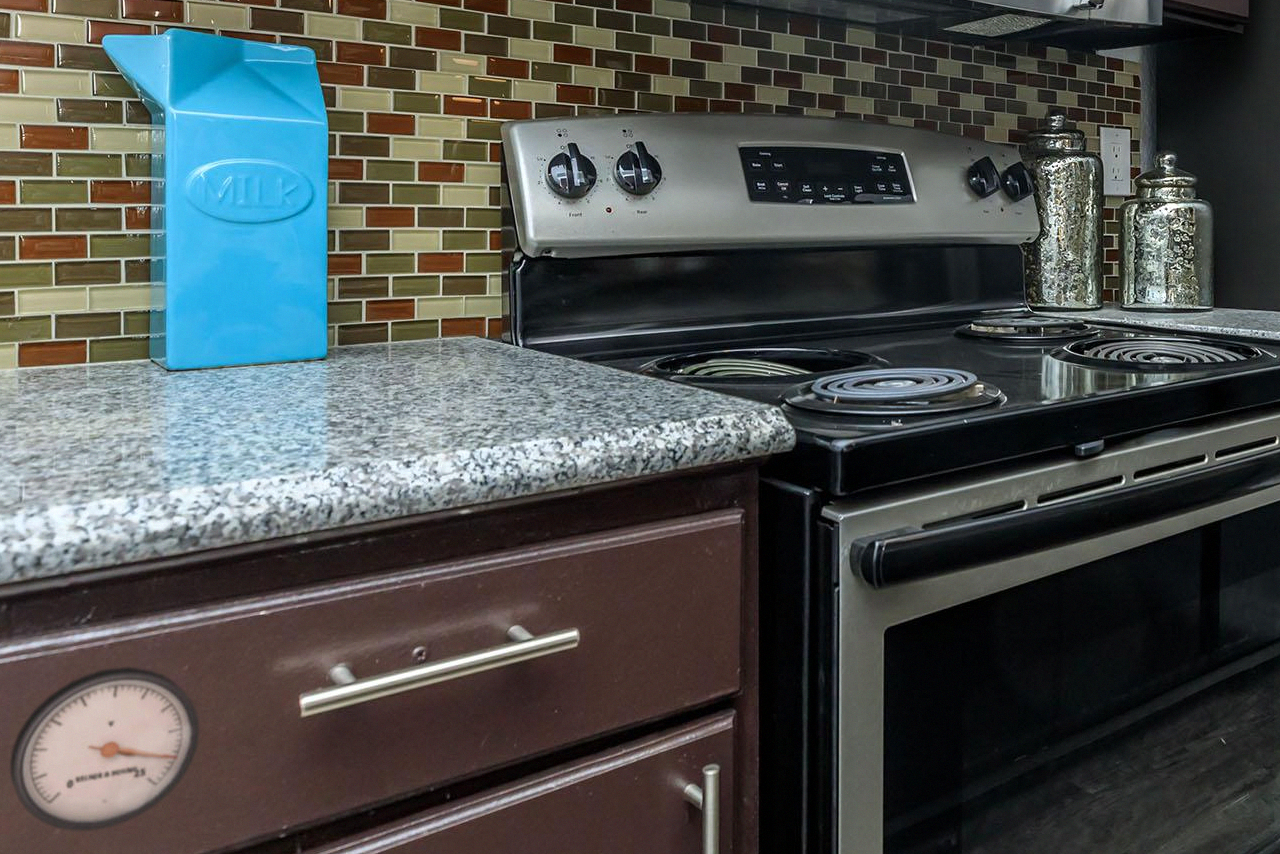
22.5; V
